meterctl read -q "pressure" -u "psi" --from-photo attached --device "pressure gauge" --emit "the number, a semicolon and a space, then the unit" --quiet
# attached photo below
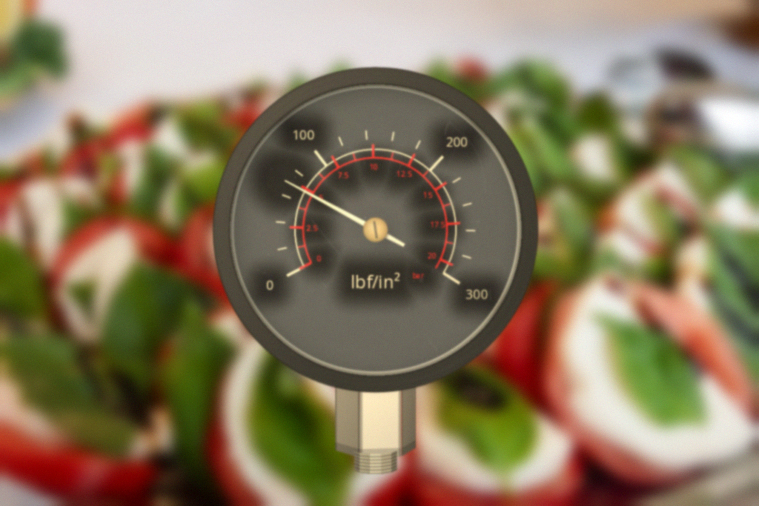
70; psi
